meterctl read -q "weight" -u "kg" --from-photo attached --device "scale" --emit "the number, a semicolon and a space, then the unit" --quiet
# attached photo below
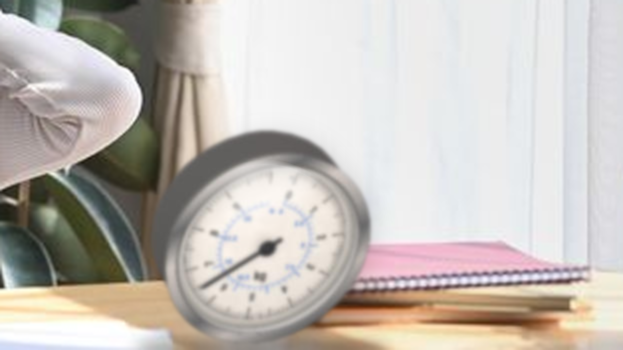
6.5; kg
